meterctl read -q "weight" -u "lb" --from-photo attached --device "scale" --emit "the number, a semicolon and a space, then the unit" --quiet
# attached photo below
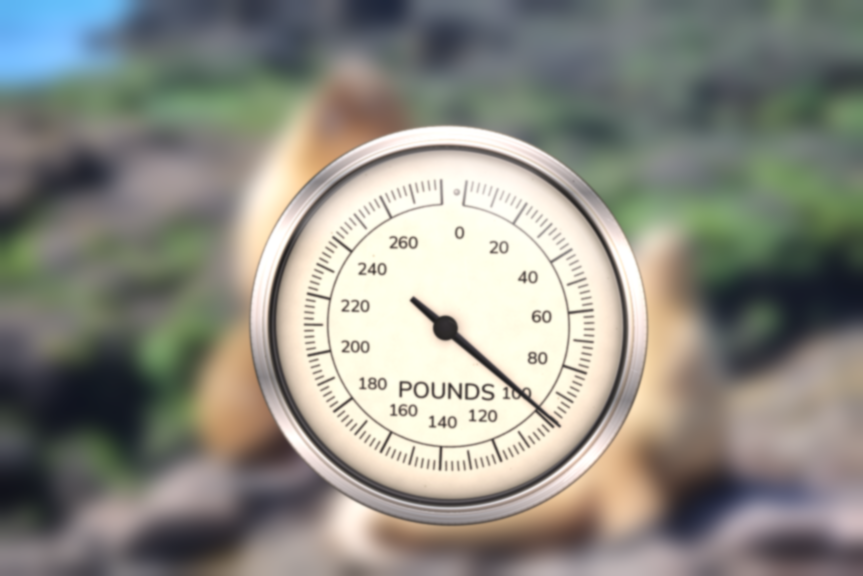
98; lb
